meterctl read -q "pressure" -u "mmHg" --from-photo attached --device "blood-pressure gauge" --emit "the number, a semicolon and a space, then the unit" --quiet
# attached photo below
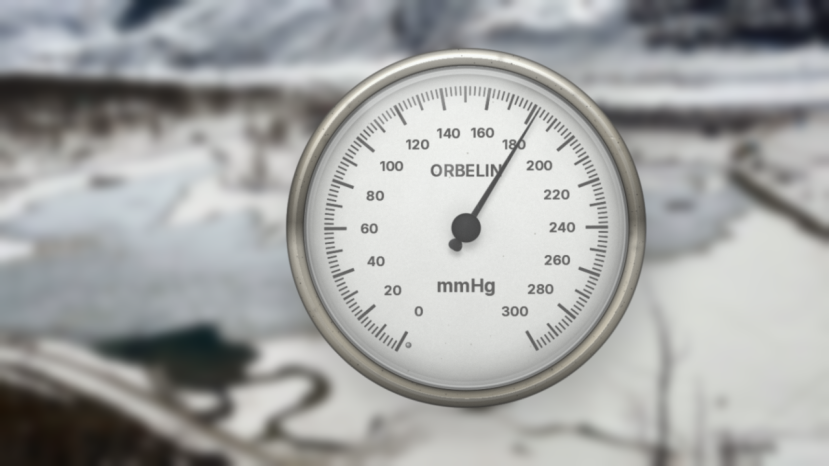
182; mmHg
